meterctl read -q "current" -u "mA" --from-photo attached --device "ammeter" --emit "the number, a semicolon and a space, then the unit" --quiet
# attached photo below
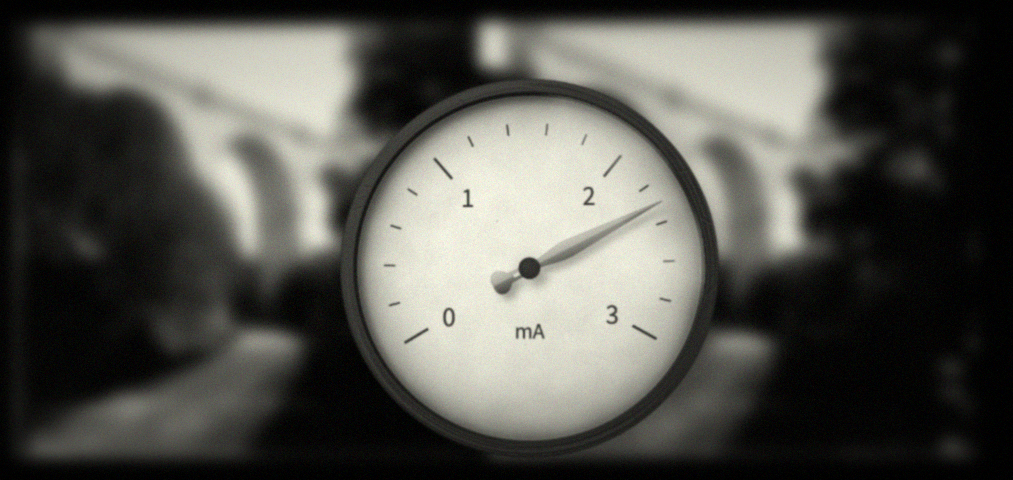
2.3; mA
